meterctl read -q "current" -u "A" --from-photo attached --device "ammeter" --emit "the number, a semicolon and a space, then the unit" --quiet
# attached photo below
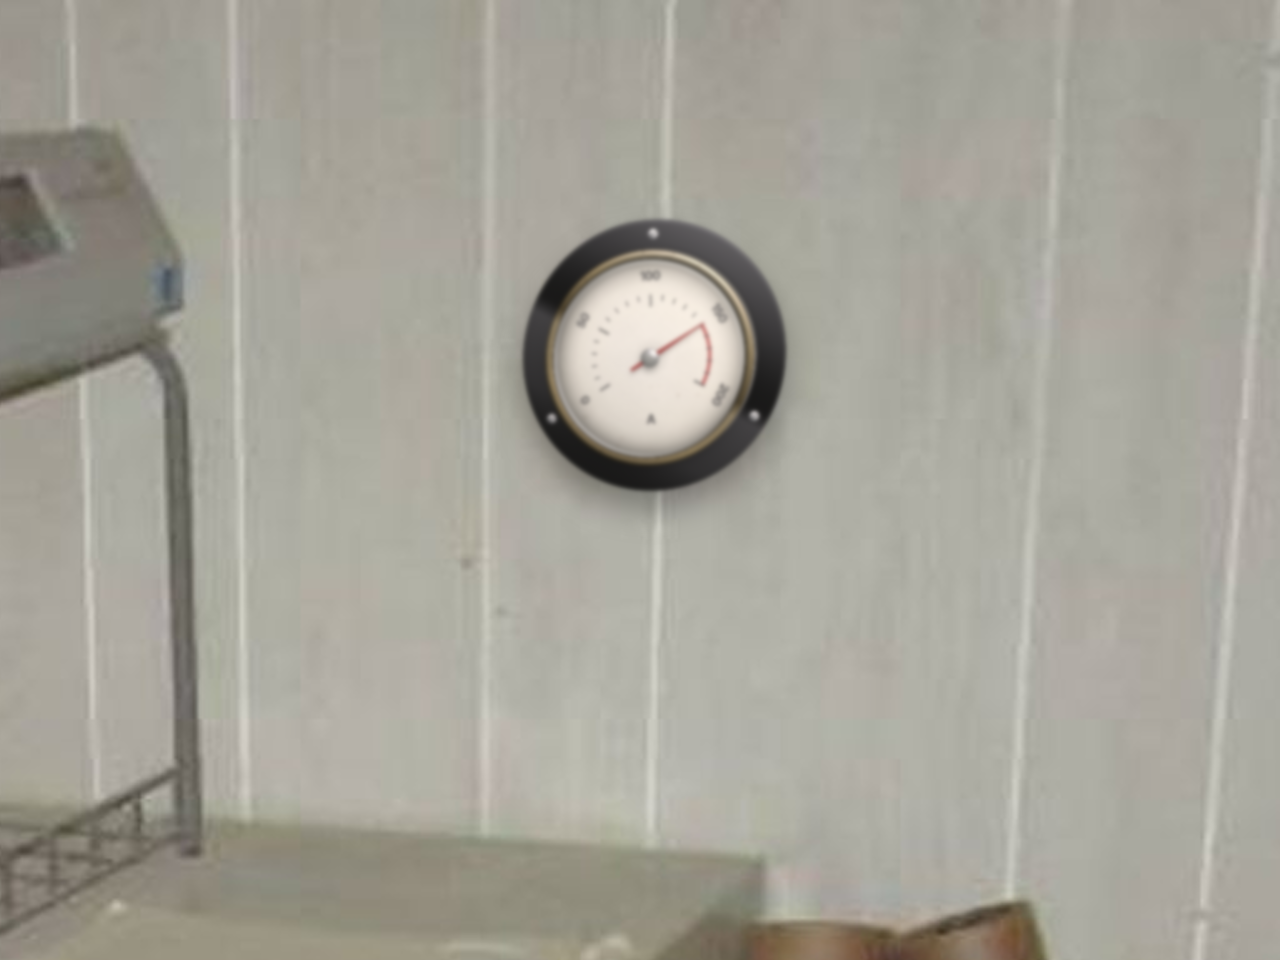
150; A
